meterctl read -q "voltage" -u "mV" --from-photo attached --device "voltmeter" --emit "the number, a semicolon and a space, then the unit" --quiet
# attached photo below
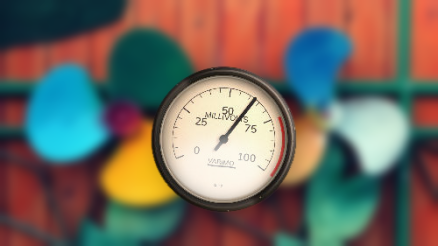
62.5; mV
